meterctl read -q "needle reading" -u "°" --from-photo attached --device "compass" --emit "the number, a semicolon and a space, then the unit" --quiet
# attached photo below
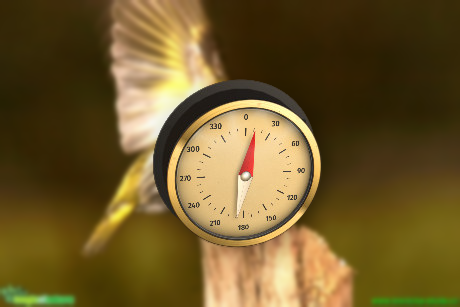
10; °
